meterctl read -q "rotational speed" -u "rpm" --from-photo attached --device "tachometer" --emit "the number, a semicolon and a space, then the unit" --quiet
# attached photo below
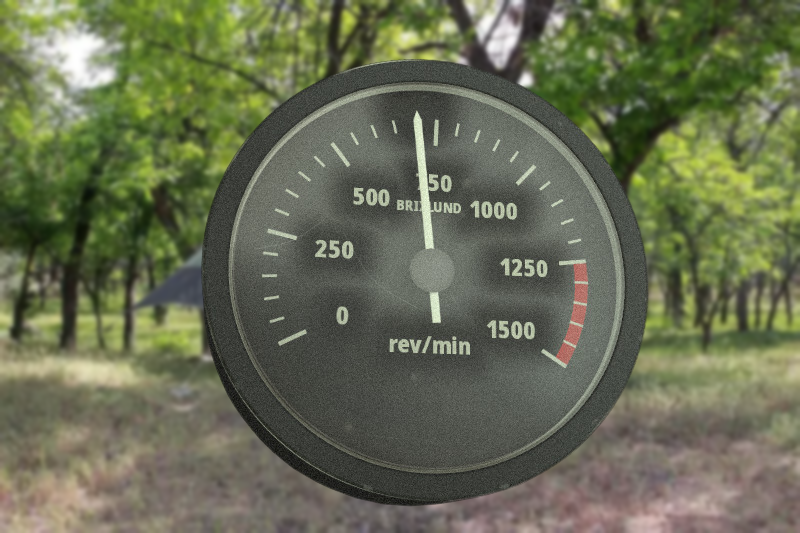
700; rpm
